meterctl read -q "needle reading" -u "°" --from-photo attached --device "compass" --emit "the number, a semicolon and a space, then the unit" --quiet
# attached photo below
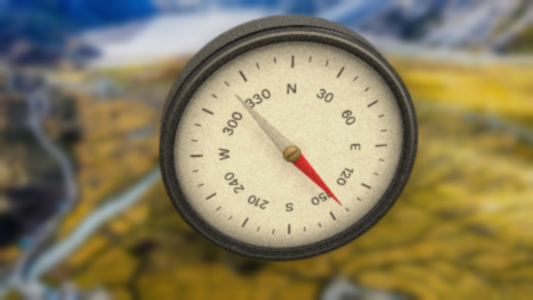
140; °
